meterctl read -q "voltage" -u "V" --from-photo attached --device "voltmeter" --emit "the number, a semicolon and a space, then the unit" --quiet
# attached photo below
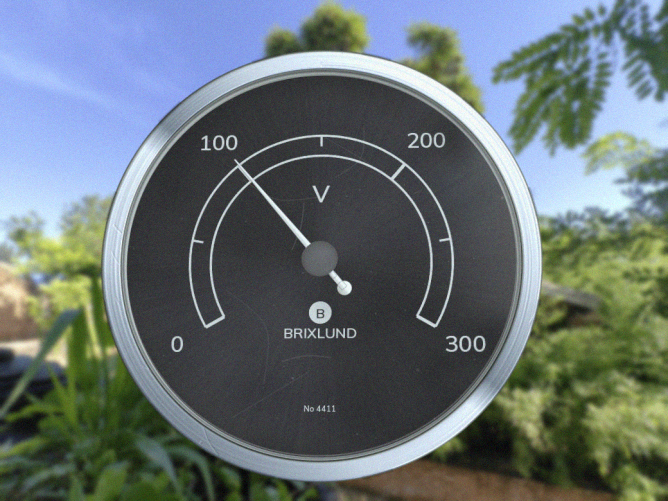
100; V
